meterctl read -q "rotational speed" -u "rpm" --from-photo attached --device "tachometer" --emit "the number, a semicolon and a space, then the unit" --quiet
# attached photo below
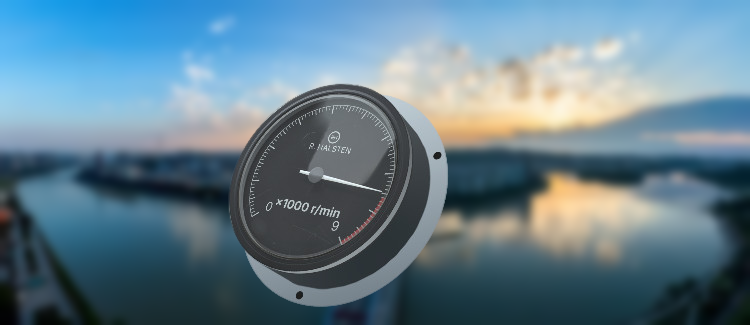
7500; rpm
